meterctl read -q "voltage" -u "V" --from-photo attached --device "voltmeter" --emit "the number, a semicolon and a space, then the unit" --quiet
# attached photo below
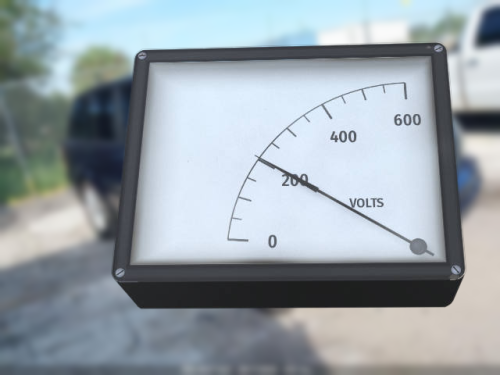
200; V
